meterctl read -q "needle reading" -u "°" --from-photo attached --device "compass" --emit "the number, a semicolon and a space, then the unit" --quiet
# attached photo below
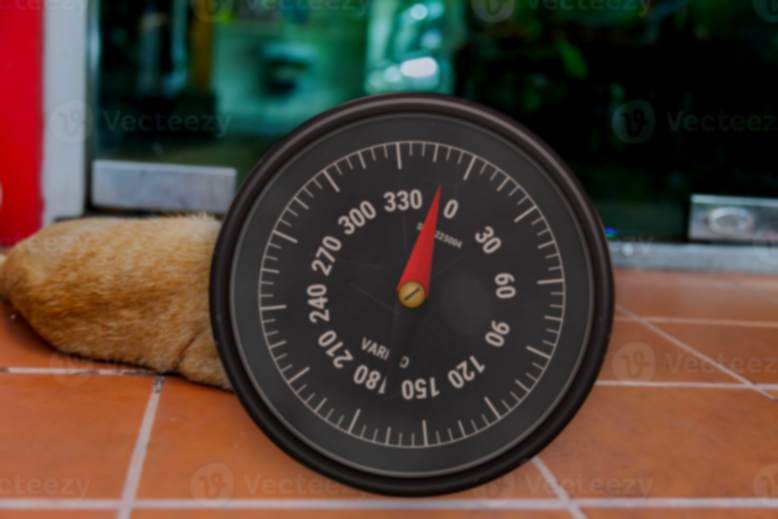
350; °
